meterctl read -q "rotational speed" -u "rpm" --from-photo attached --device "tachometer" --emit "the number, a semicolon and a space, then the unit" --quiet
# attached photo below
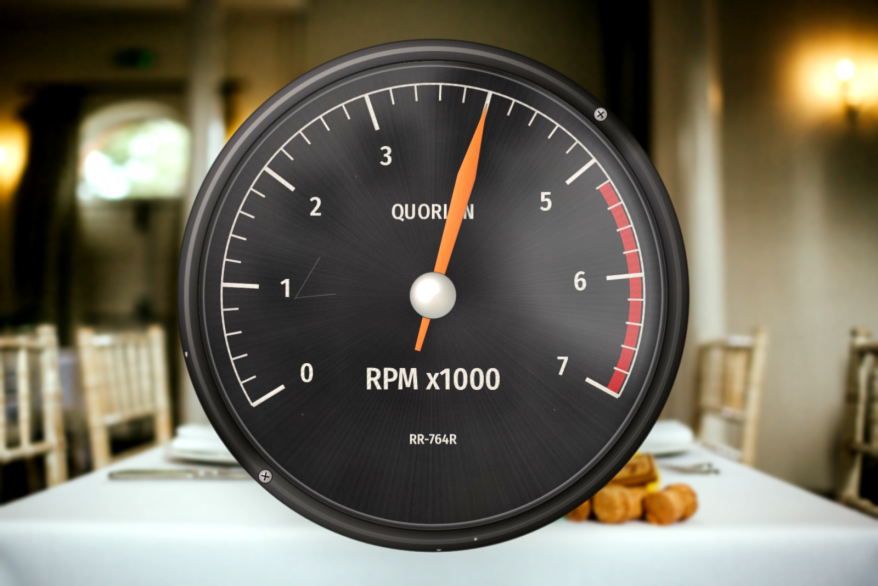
4000; rpm
